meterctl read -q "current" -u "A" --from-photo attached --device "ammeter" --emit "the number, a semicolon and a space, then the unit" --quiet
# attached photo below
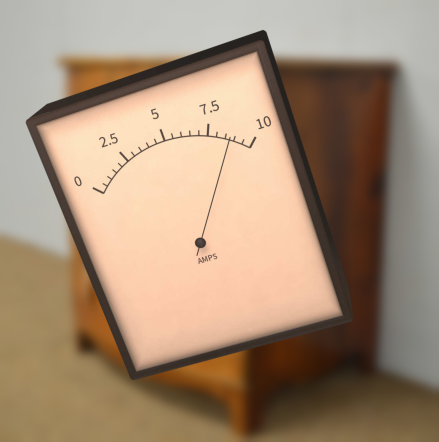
8.75; A
